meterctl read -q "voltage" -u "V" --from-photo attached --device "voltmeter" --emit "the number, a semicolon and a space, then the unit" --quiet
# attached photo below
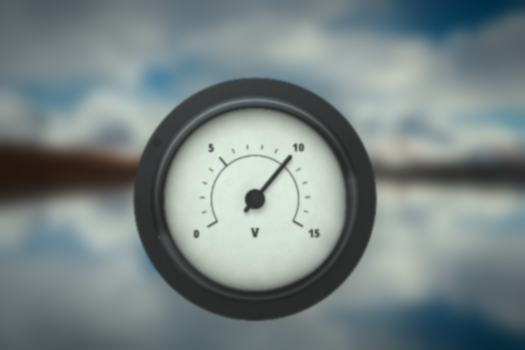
10; V
